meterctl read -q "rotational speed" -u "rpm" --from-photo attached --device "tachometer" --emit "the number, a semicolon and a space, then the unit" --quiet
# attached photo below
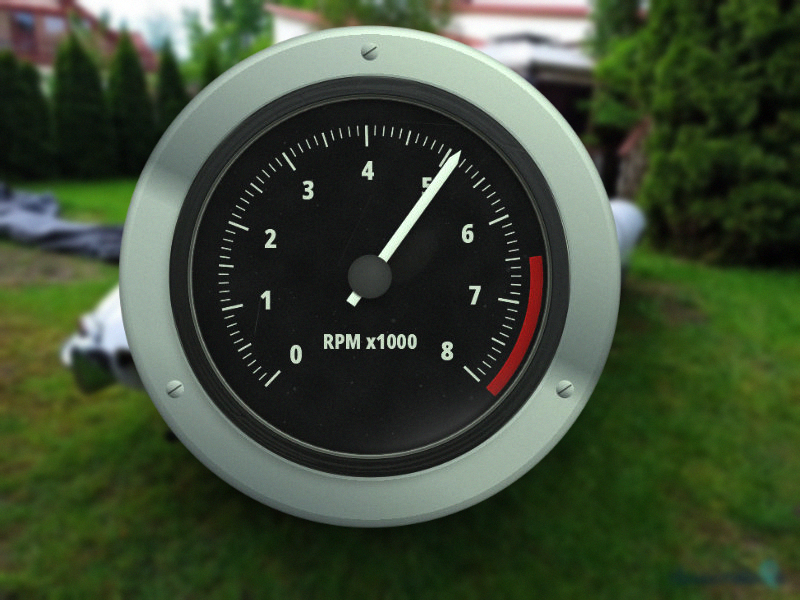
5100; rpm
